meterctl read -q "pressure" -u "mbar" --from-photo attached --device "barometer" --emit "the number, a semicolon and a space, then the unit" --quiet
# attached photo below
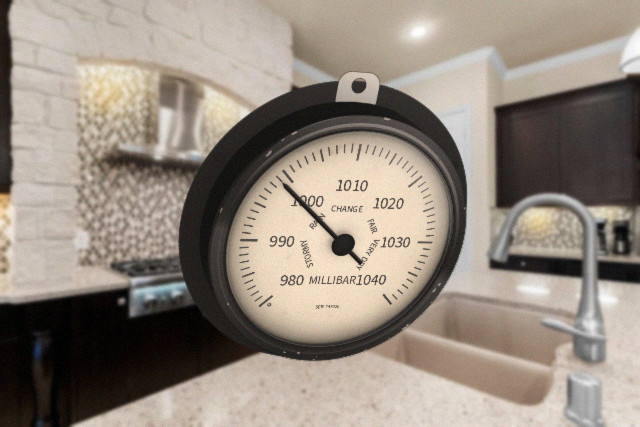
999; mbar
